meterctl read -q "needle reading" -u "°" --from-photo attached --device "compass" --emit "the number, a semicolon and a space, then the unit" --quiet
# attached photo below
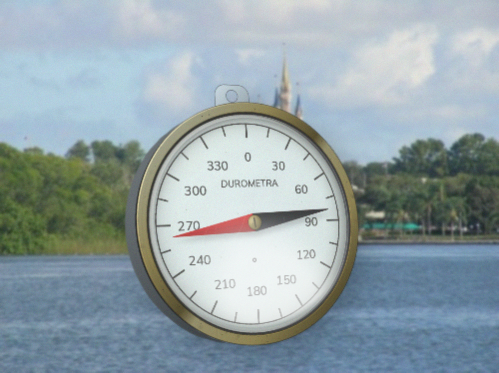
262.5; °
